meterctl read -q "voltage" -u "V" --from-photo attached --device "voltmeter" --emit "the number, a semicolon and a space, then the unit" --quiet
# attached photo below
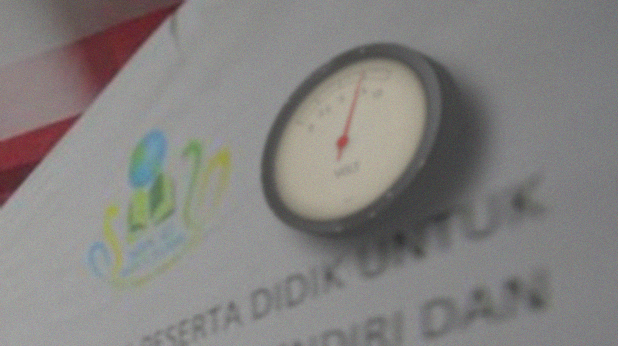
7.5; V
